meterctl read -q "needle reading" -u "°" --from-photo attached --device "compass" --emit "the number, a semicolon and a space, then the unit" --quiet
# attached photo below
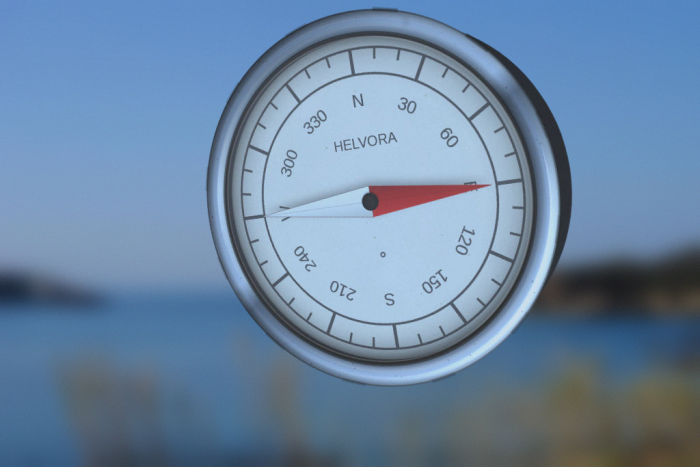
90; °
